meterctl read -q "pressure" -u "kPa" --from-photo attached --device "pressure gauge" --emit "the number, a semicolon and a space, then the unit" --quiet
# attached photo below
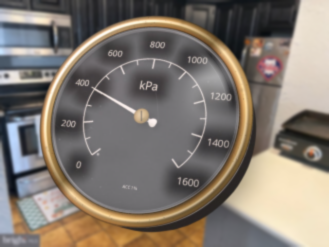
400; kPa
